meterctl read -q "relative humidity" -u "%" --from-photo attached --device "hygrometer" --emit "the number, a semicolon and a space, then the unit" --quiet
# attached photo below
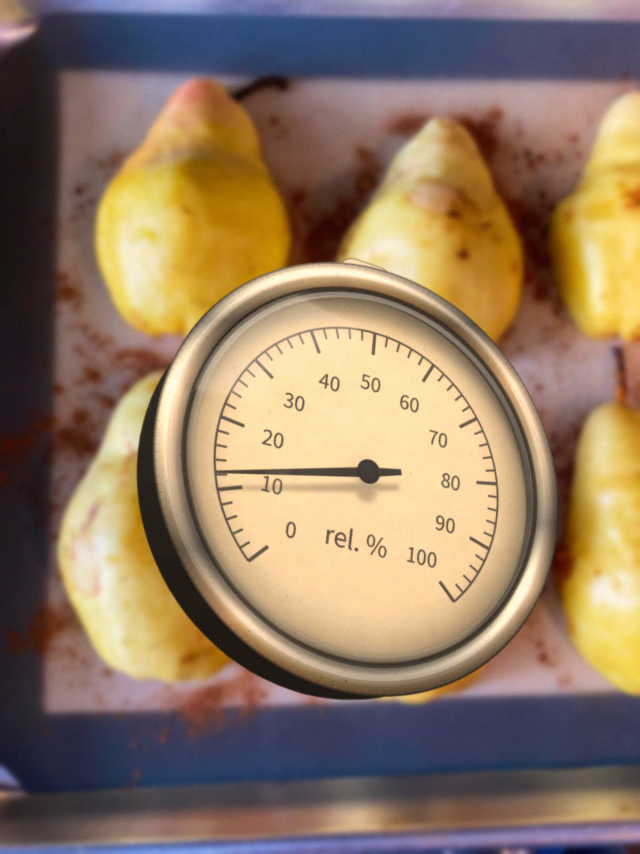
12; %
